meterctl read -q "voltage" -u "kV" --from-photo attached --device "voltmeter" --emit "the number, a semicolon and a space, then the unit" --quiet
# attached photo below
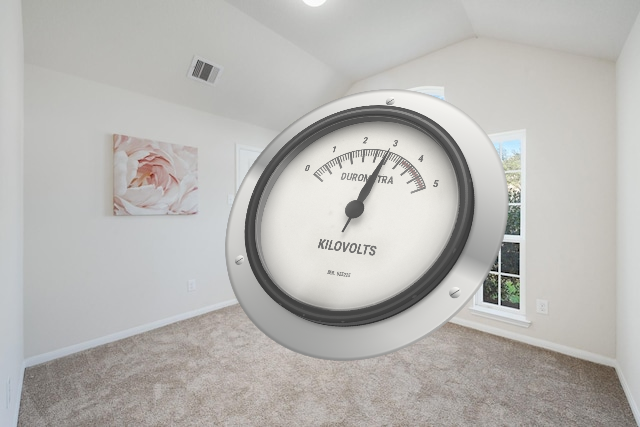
3; kV
